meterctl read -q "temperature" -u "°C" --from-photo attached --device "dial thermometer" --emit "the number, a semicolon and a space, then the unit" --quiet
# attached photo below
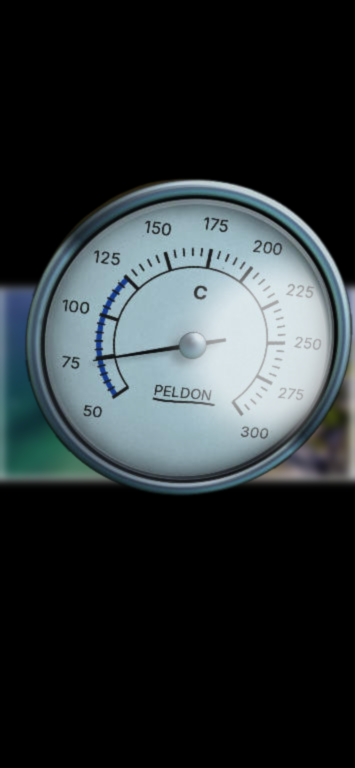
75; °C
